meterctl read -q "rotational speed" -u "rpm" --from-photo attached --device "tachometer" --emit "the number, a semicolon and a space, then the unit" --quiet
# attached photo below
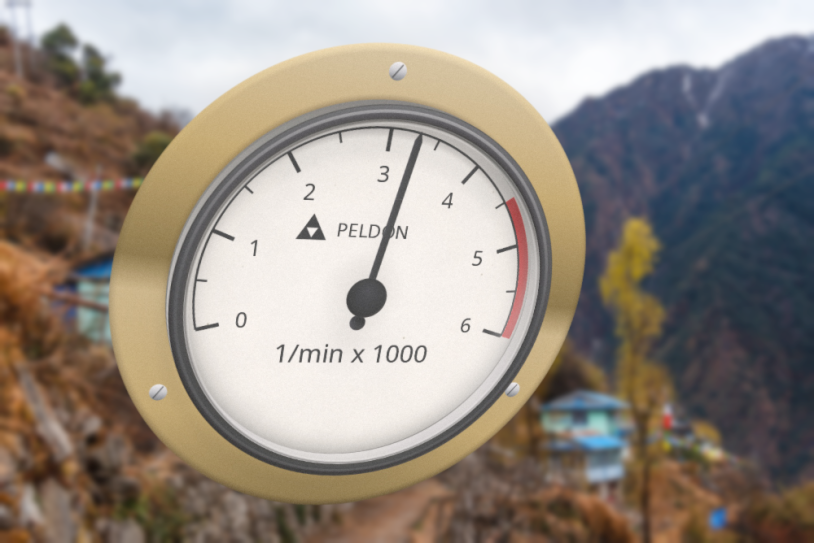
3250; rpm
